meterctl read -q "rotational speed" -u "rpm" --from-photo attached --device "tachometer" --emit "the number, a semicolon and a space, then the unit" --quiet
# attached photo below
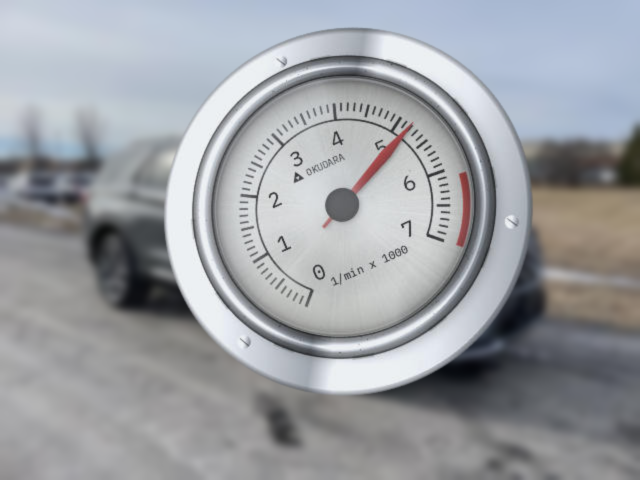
5200; rpm
